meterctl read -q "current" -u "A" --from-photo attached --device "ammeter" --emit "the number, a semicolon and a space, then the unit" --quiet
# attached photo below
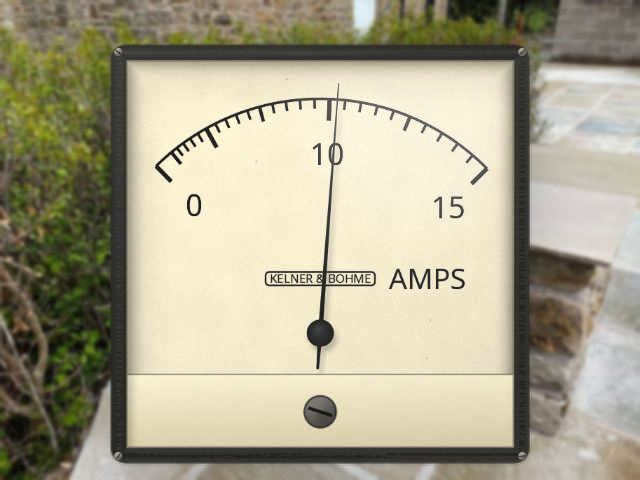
10.25; A
